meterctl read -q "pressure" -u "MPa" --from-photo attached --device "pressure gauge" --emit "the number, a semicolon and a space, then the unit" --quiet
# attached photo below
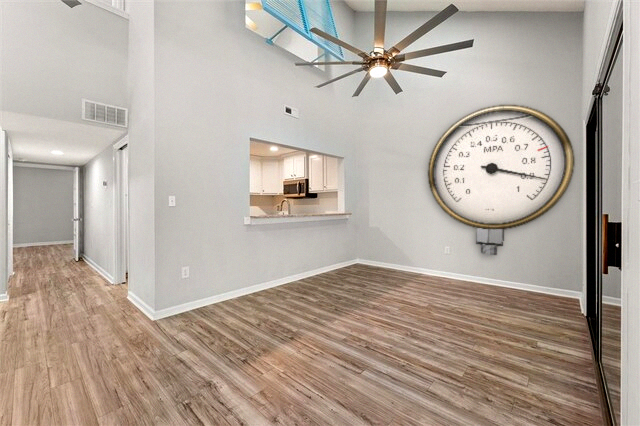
0.9; MPa
